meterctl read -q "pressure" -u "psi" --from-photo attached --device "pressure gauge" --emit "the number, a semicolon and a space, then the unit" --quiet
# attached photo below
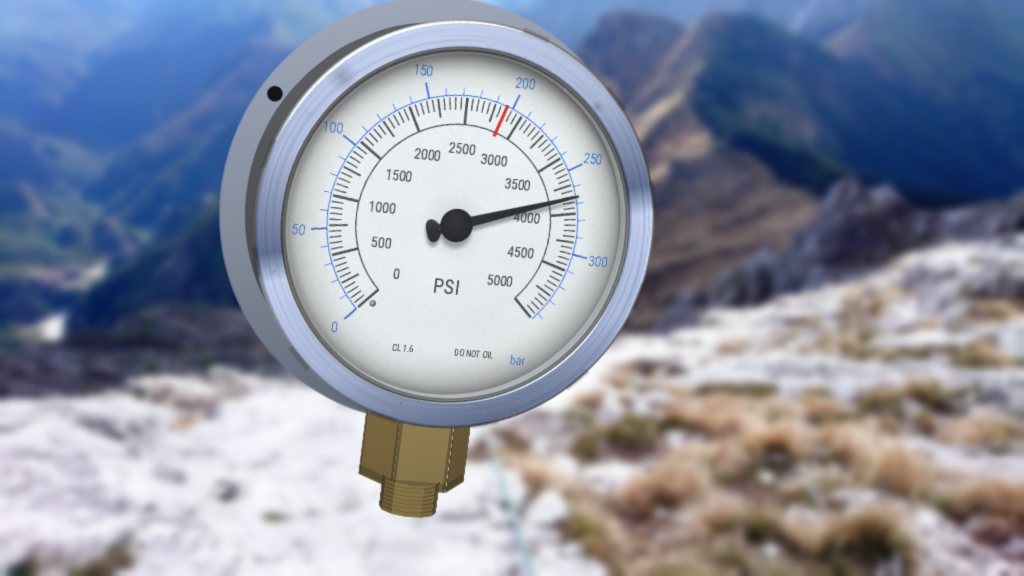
3850; psi
